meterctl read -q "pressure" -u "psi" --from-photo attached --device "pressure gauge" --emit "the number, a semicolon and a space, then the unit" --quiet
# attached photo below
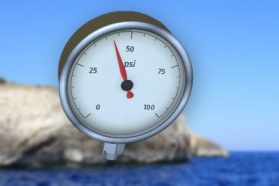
42.5; psi
